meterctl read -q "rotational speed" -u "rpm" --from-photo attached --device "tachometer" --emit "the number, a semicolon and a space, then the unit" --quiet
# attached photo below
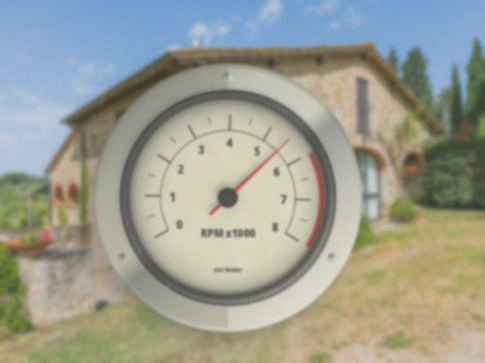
5500; rpm
